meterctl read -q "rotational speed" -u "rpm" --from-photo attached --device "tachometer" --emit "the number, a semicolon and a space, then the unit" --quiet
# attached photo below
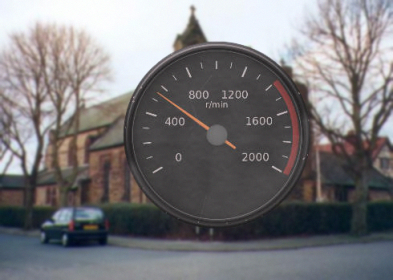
550; rpm
